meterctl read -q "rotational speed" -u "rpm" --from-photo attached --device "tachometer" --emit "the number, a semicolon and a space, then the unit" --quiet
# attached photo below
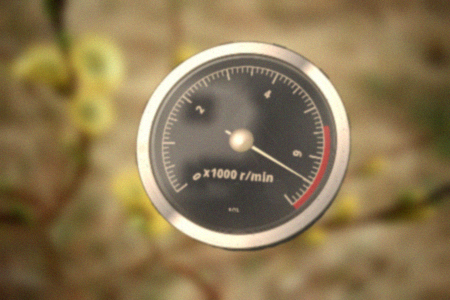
6500; rpm
